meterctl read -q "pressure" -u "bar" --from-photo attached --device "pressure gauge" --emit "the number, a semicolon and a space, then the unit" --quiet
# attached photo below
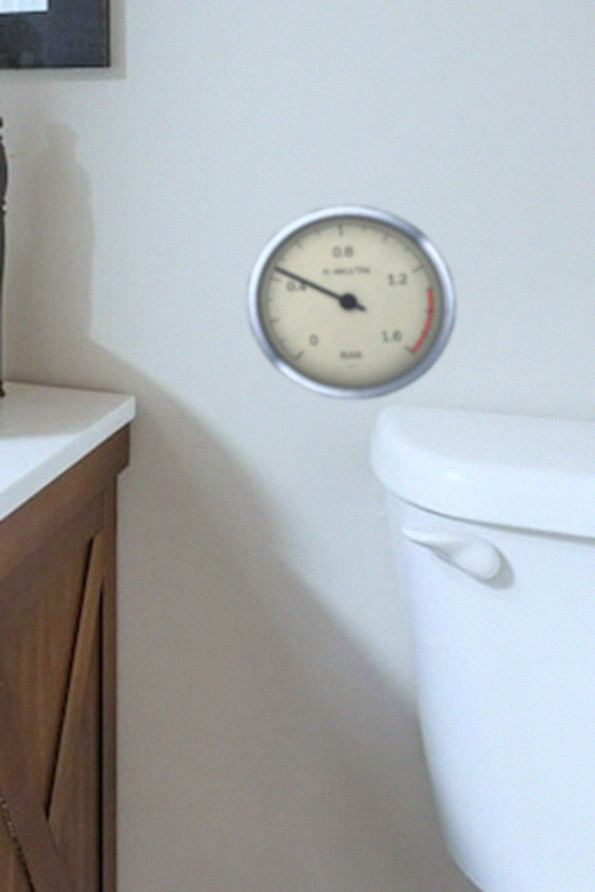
0.45; bar
